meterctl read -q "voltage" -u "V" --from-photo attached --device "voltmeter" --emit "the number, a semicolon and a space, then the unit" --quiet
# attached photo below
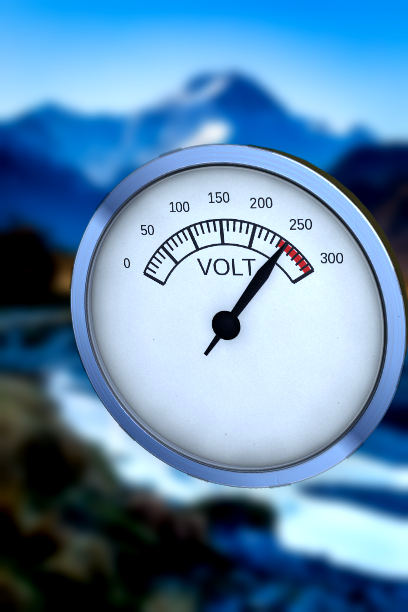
250; V
